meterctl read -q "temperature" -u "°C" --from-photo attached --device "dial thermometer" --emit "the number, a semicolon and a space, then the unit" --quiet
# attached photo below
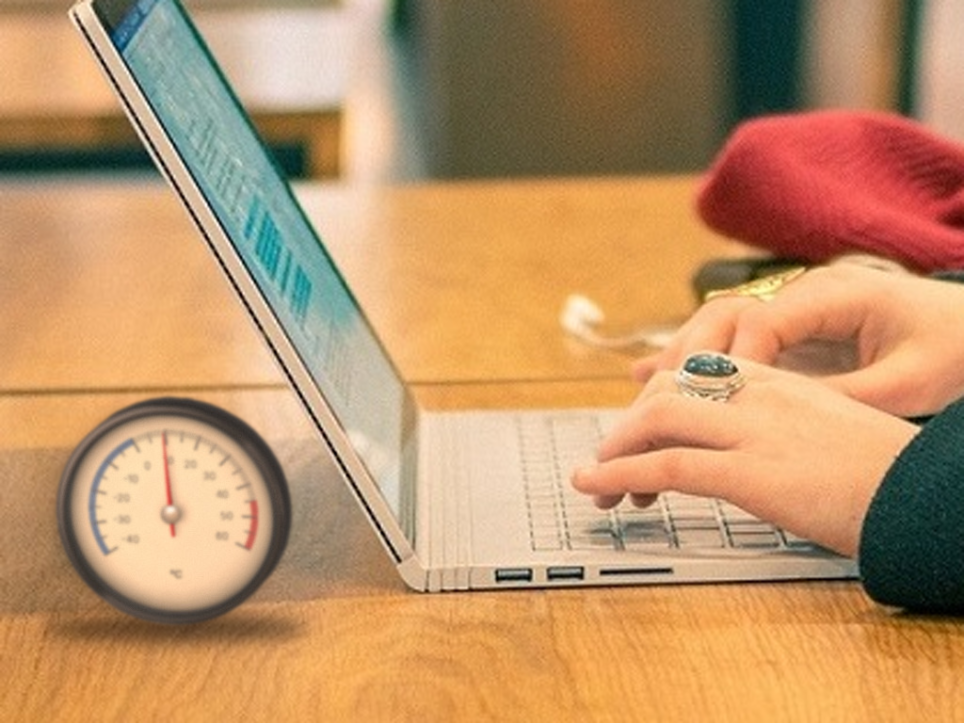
10; °C
